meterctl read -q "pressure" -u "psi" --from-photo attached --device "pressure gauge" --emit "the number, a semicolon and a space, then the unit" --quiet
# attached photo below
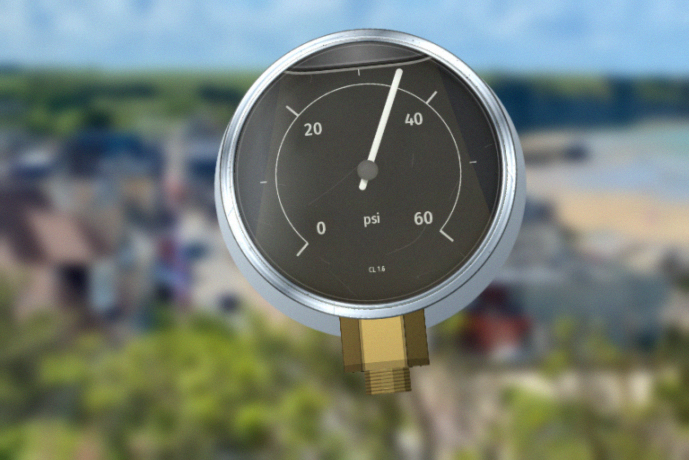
35; psi
